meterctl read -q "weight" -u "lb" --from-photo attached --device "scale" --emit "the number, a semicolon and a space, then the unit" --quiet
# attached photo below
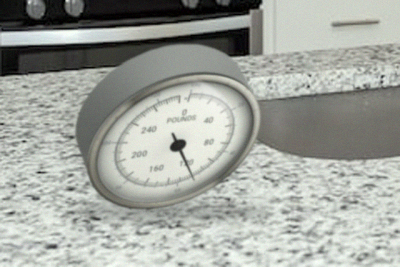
120; lb
